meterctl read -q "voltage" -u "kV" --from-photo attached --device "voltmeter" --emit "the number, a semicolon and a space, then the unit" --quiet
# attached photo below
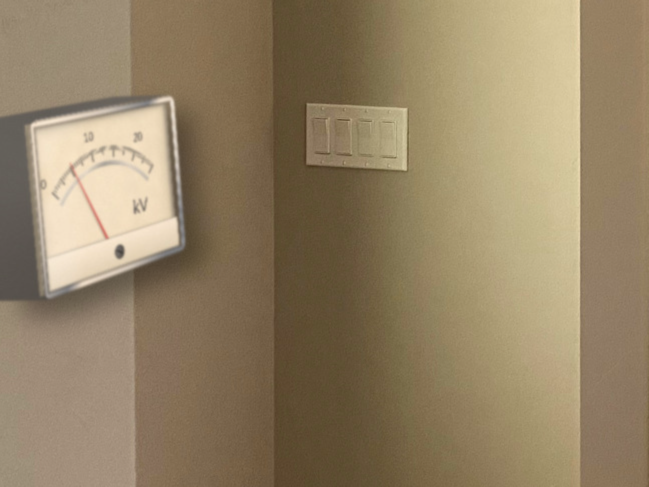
5; kV
